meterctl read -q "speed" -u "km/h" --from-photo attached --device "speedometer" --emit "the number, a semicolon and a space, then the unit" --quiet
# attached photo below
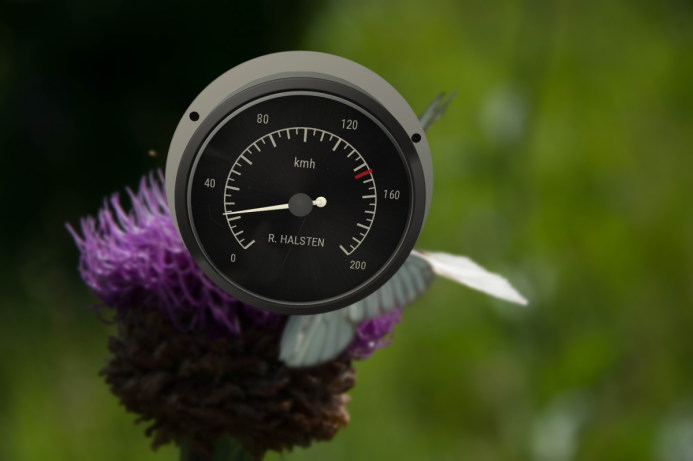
25; km/h
